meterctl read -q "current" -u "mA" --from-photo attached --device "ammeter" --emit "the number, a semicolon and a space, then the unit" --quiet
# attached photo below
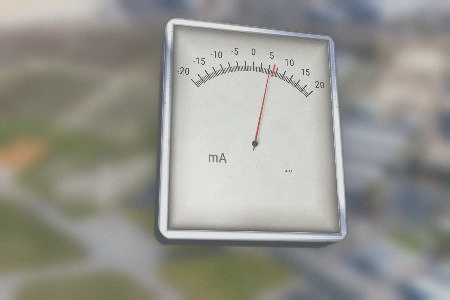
5; mA
